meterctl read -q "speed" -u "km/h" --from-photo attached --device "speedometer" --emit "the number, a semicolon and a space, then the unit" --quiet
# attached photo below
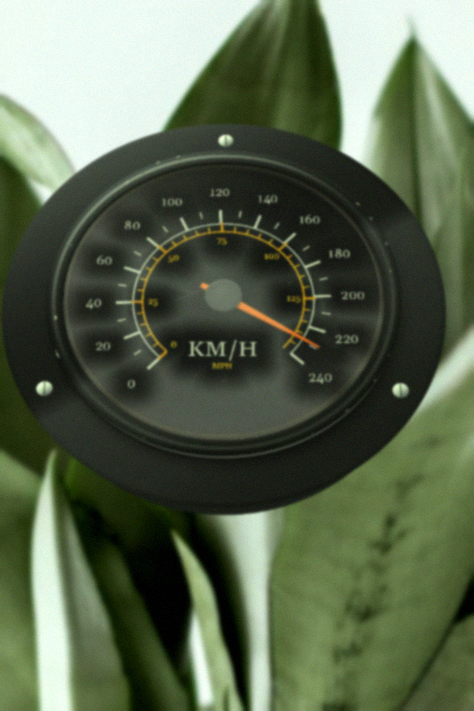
230; km/h
